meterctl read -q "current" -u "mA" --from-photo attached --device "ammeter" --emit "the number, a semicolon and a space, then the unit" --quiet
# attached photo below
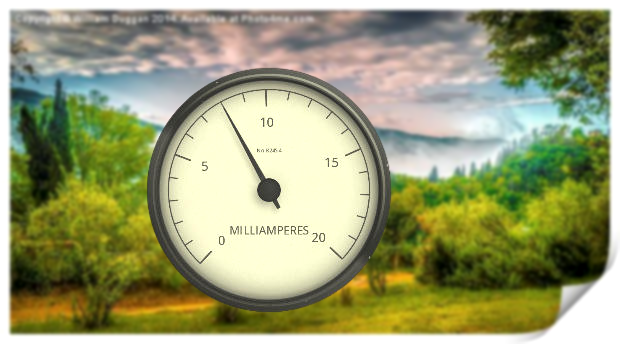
8; mA
